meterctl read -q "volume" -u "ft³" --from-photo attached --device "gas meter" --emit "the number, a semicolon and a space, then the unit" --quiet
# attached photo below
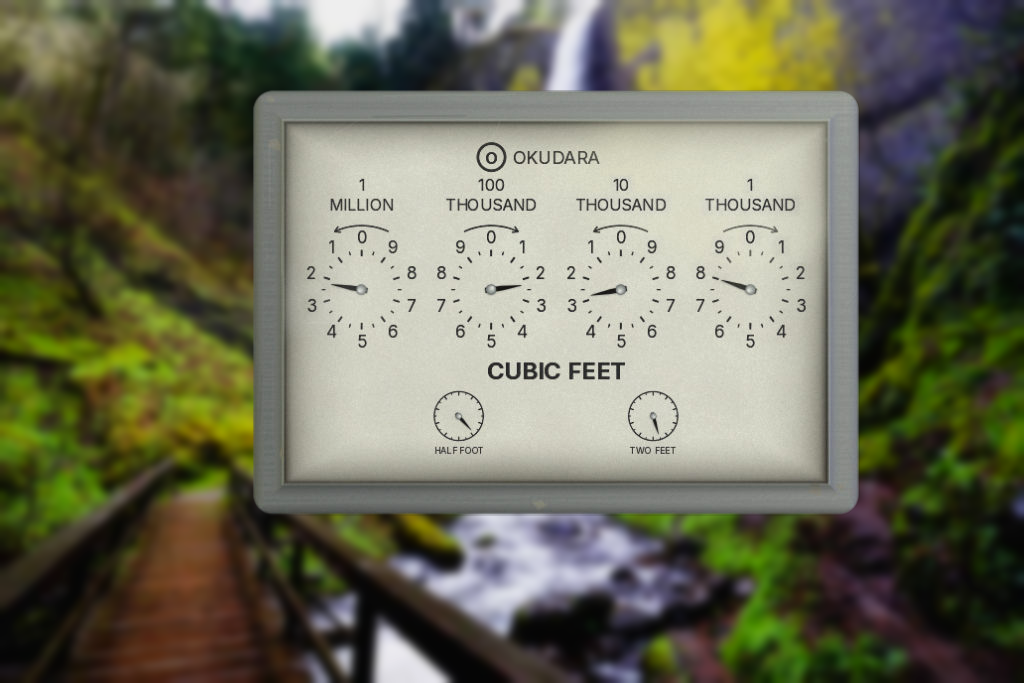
222800; ft³
